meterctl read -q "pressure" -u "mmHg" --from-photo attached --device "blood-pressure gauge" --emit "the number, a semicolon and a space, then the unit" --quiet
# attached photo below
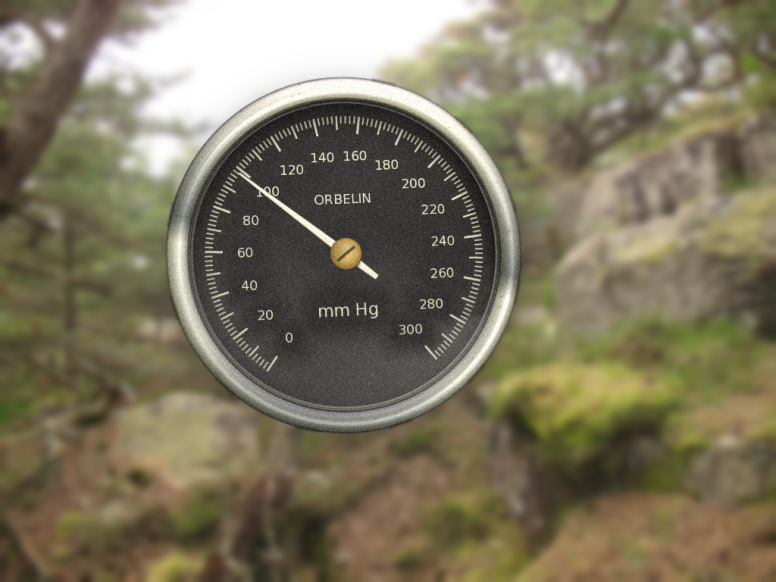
98; mmHg
